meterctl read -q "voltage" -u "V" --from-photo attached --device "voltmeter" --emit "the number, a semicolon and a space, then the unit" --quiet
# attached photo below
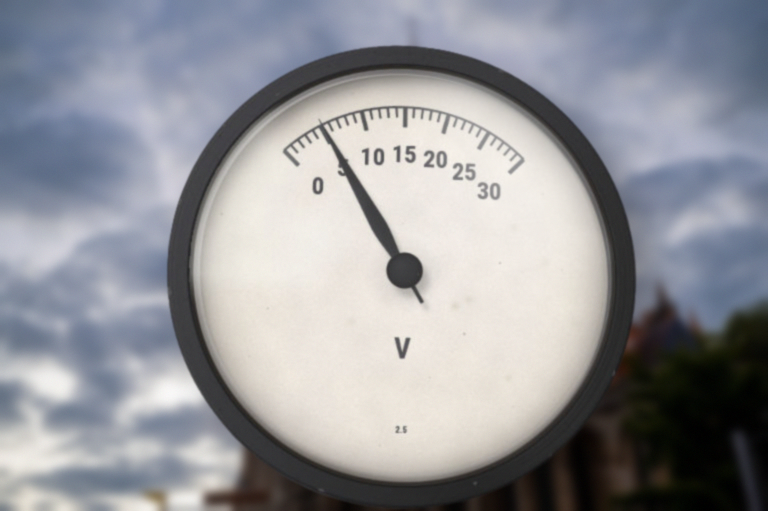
5; V
